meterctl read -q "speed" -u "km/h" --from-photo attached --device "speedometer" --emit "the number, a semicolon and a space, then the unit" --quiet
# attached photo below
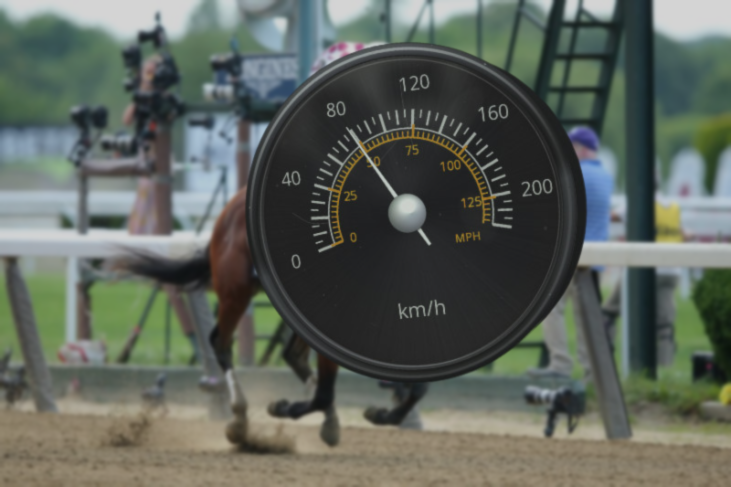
80; km/h
